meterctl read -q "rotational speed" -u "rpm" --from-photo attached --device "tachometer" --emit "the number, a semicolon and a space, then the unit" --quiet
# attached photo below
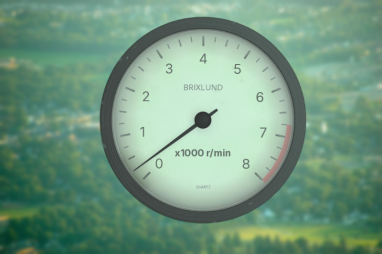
250; rpm
